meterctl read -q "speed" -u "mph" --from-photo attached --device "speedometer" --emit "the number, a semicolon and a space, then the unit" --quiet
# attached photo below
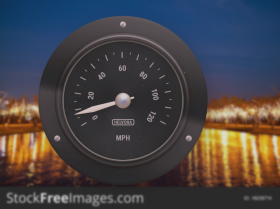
7.5; mph
